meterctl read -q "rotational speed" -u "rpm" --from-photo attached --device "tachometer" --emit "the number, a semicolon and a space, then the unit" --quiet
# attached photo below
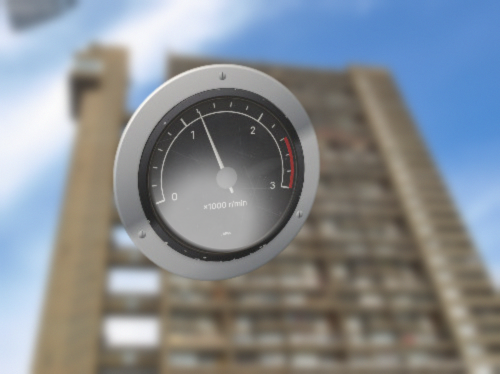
1200; rpm
